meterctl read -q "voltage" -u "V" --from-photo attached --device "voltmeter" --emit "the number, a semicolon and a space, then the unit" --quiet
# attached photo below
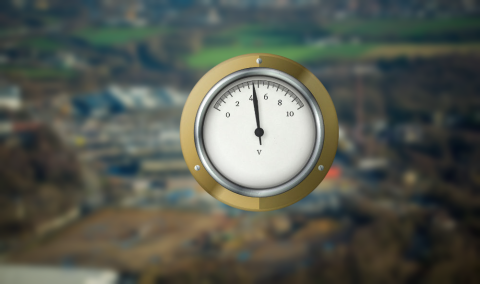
4.5; V
